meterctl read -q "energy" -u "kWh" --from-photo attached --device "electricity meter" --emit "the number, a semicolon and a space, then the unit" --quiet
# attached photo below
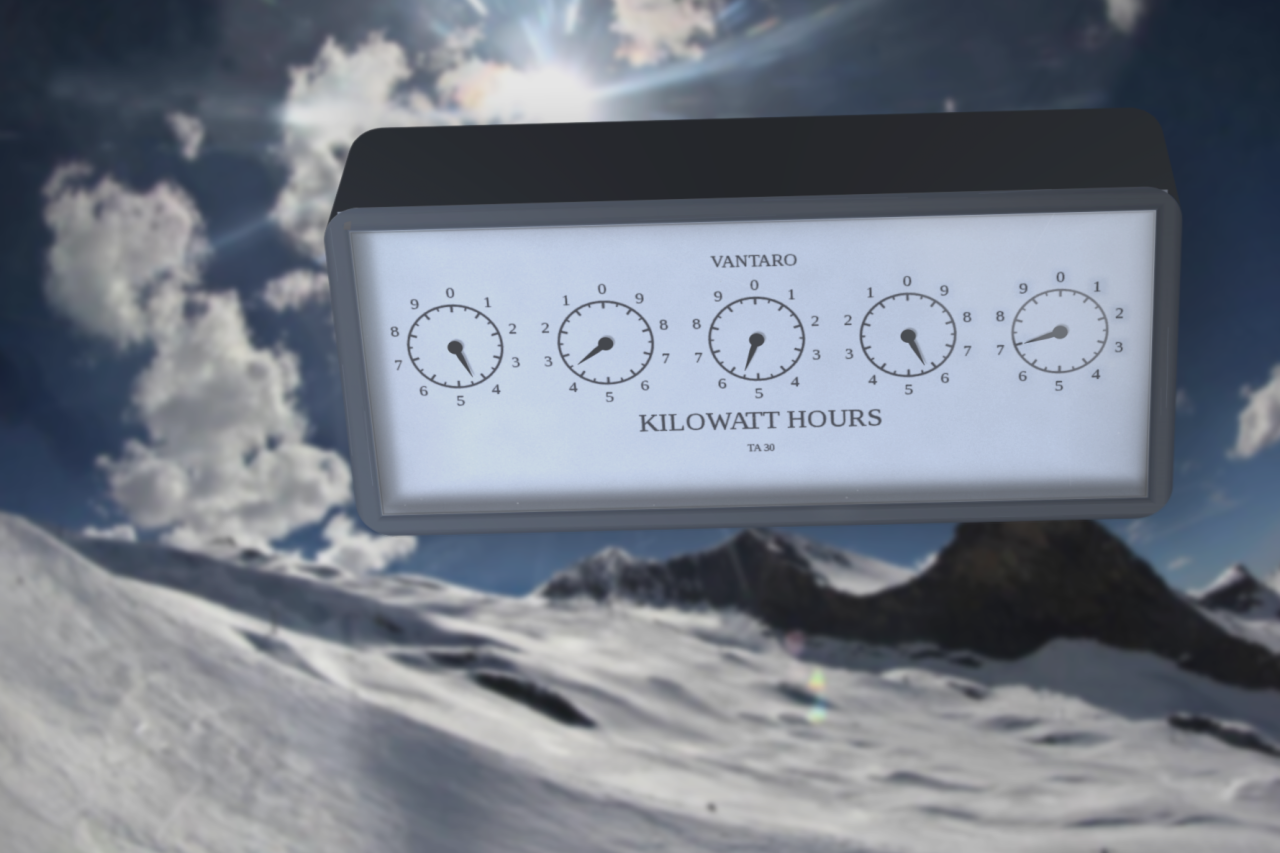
43557; kWh
